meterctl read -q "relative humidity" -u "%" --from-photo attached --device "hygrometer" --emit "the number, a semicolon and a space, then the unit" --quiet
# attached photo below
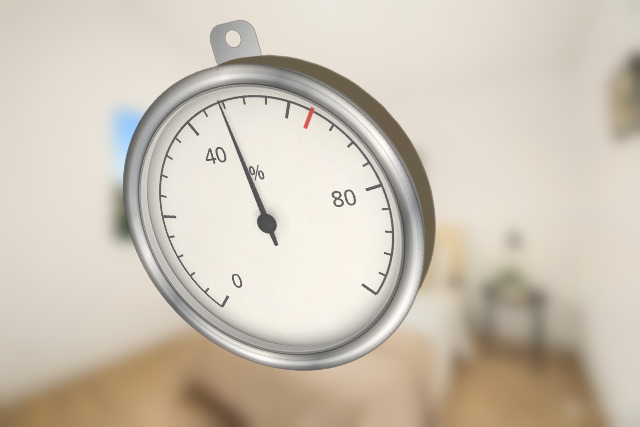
48; %
